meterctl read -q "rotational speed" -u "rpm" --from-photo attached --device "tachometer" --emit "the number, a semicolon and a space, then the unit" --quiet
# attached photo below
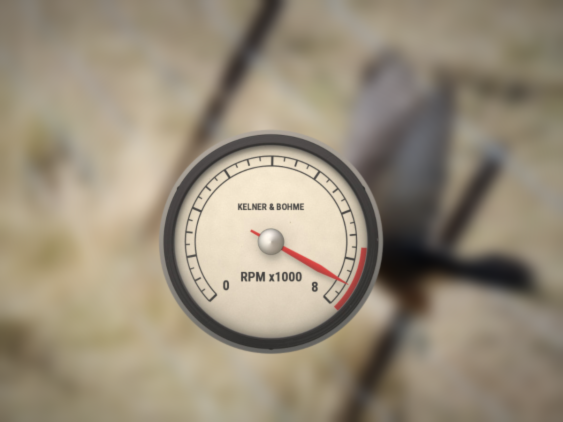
7500; rpm
